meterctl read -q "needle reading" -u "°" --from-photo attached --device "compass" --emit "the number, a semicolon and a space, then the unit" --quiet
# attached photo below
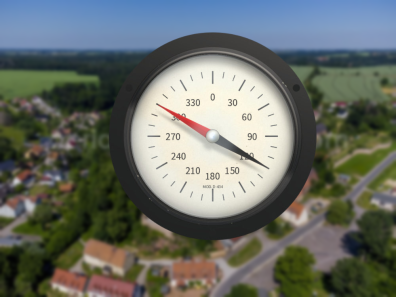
300; °
